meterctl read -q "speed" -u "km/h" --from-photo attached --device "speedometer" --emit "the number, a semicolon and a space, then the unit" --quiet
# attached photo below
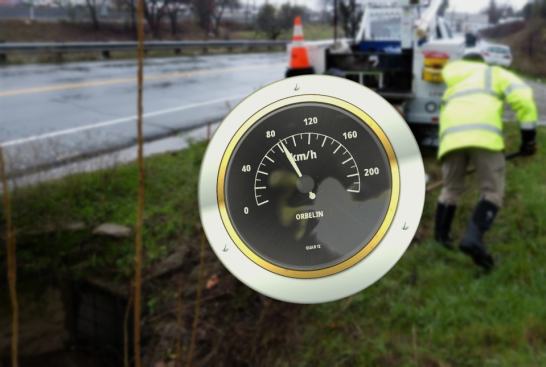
85; km/h
